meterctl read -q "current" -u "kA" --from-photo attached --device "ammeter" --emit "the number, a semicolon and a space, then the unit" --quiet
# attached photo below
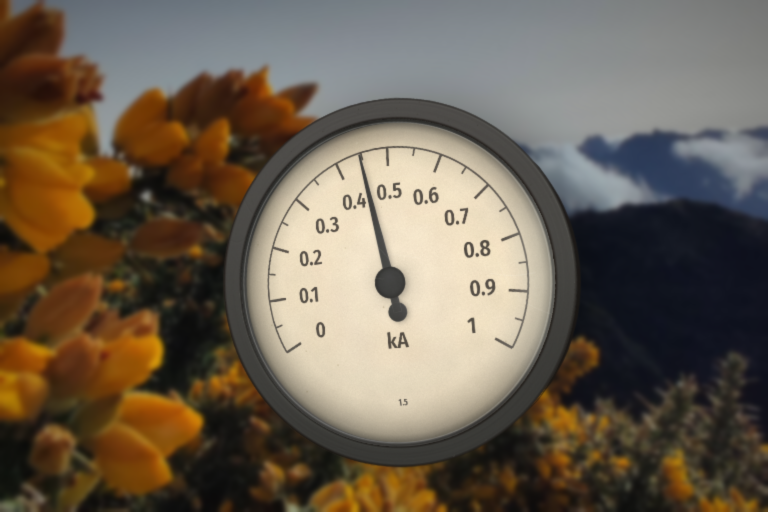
0.45; kA
